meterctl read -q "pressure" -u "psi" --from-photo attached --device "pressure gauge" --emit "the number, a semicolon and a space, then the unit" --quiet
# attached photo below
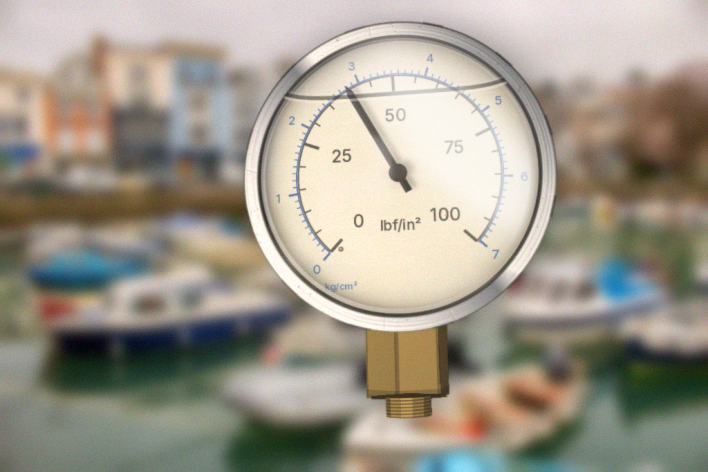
40; psi
